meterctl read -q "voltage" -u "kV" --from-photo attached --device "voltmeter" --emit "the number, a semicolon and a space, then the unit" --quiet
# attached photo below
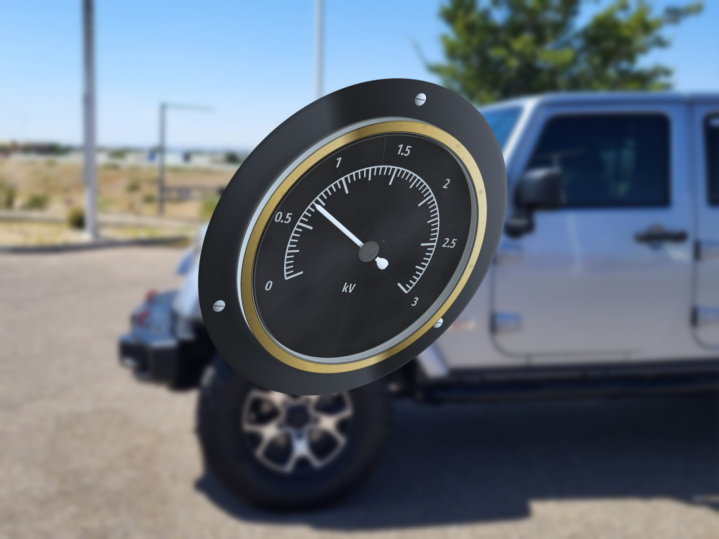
0.7; kV
